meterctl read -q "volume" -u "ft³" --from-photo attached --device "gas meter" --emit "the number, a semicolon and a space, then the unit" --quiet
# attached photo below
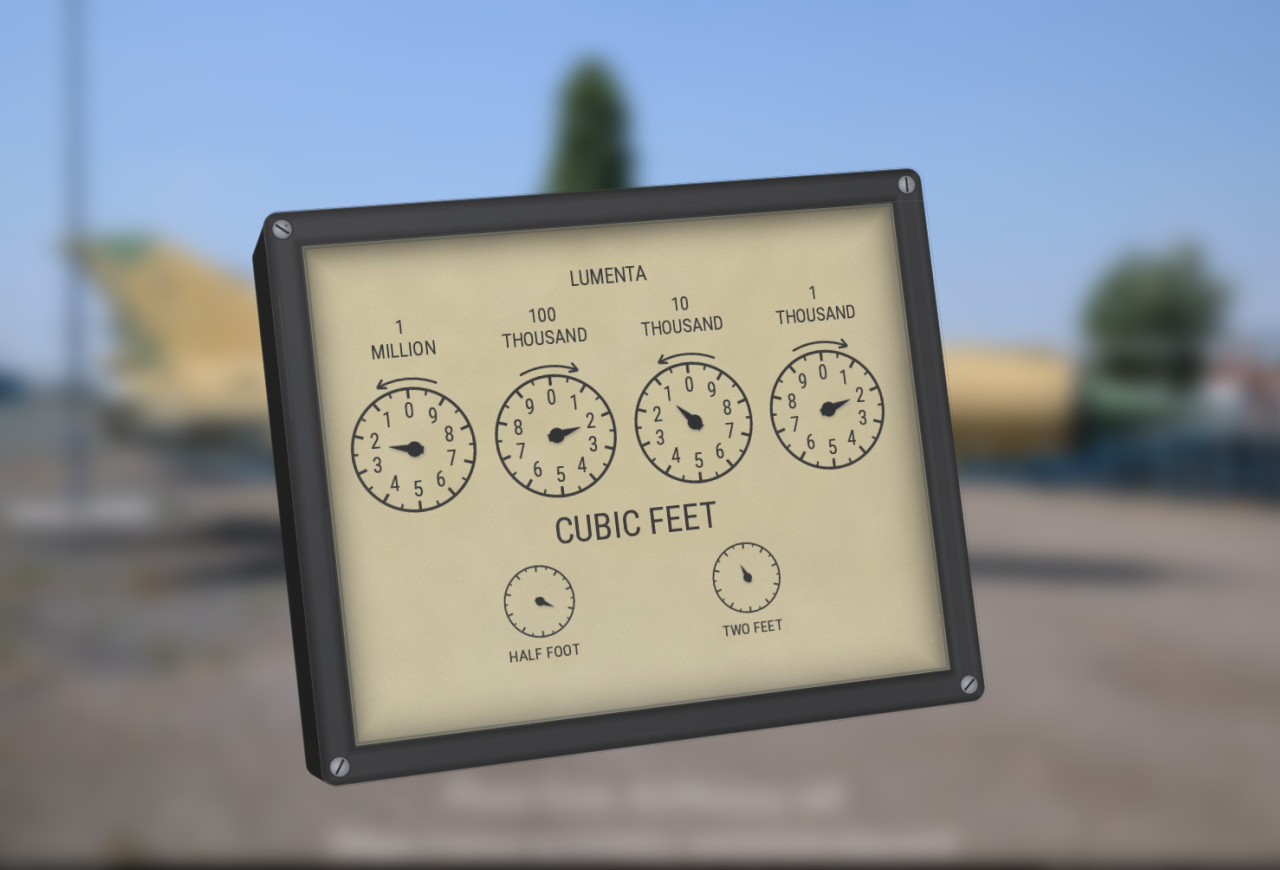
221200; ft³
